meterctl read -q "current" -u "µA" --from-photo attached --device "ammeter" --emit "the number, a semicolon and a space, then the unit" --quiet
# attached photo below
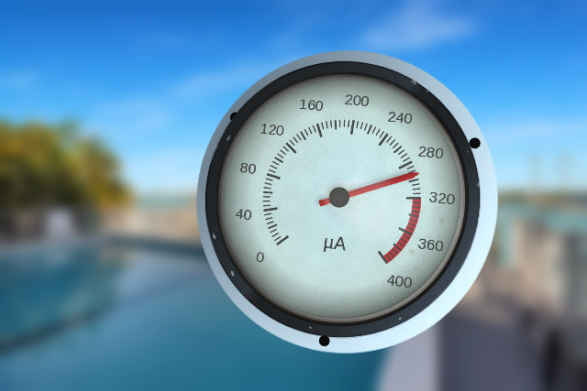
295; µA
